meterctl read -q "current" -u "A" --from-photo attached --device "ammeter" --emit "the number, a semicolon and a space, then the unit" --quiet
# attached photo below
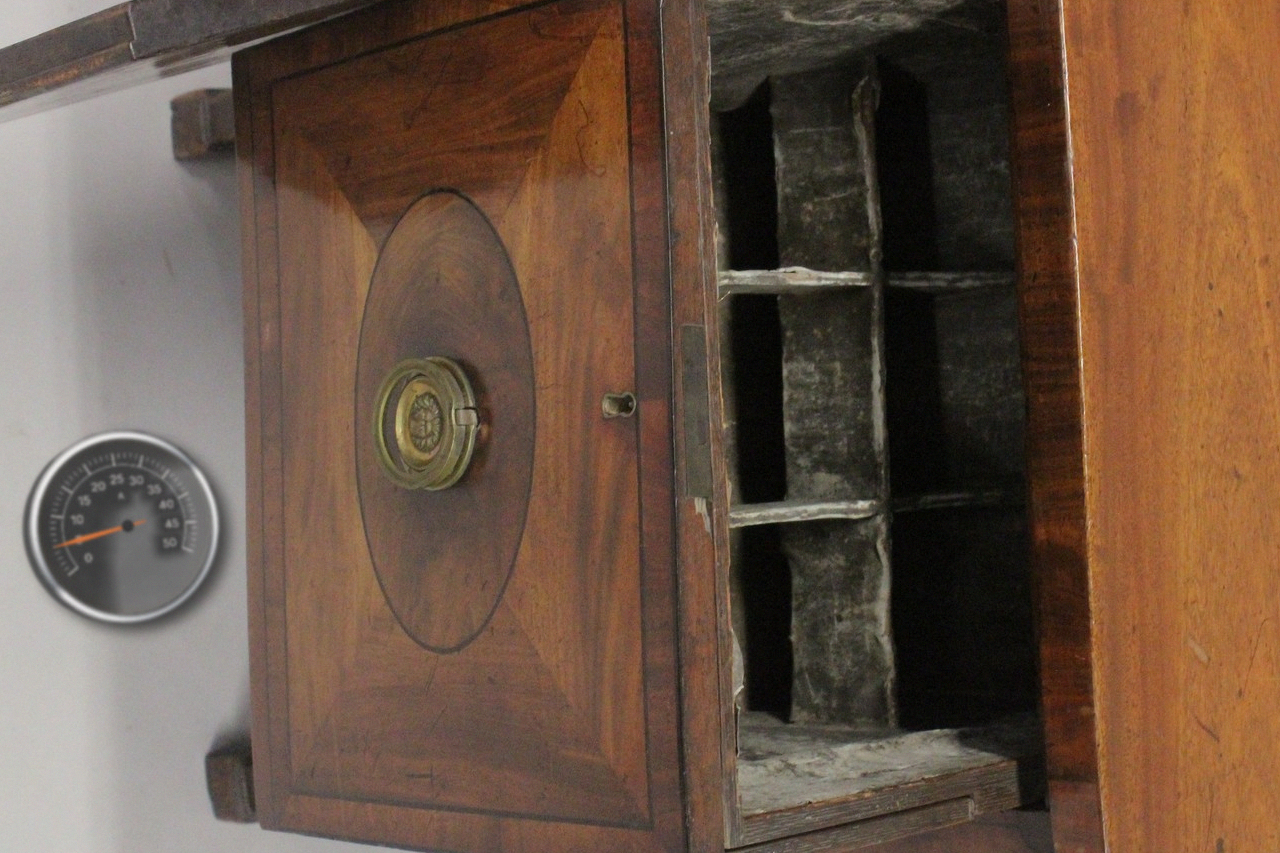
5; A
